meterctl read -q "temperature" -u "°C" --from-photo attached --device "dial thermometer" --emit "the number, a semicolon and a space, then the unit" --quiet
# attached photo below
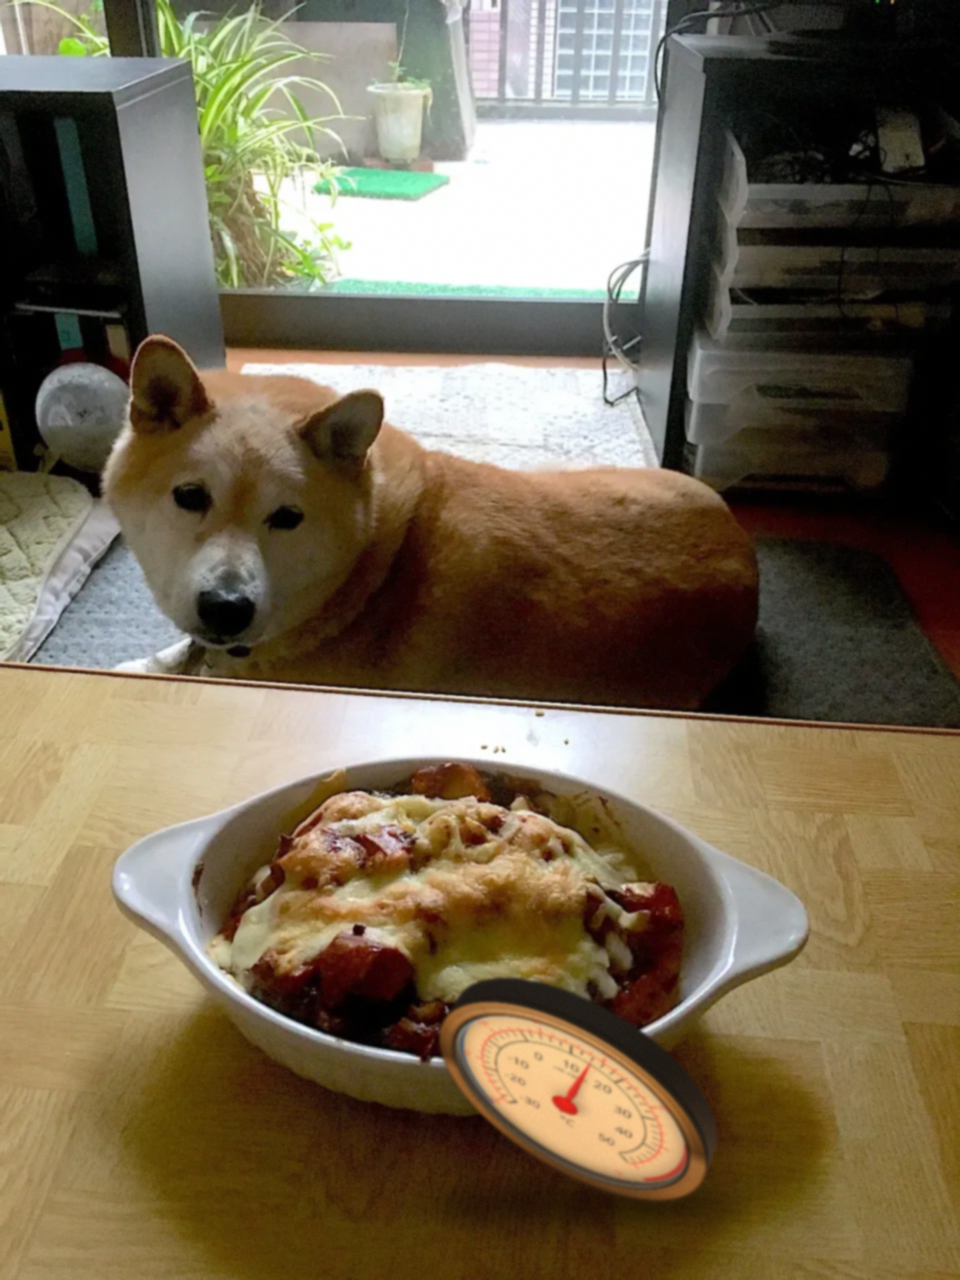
14; °C
